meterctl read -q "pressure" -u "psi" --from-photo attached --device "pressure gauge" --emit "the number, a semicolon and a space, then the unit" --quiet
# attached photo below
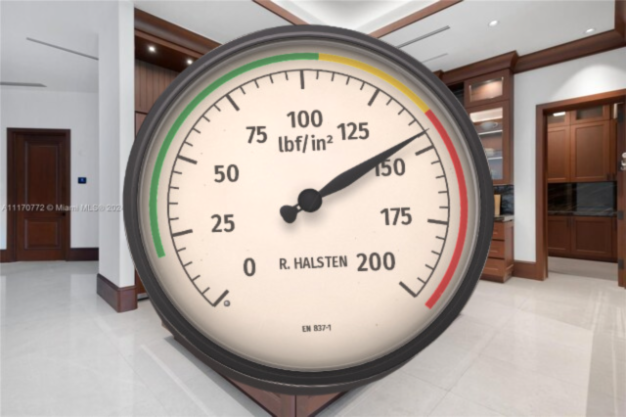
145; psi
